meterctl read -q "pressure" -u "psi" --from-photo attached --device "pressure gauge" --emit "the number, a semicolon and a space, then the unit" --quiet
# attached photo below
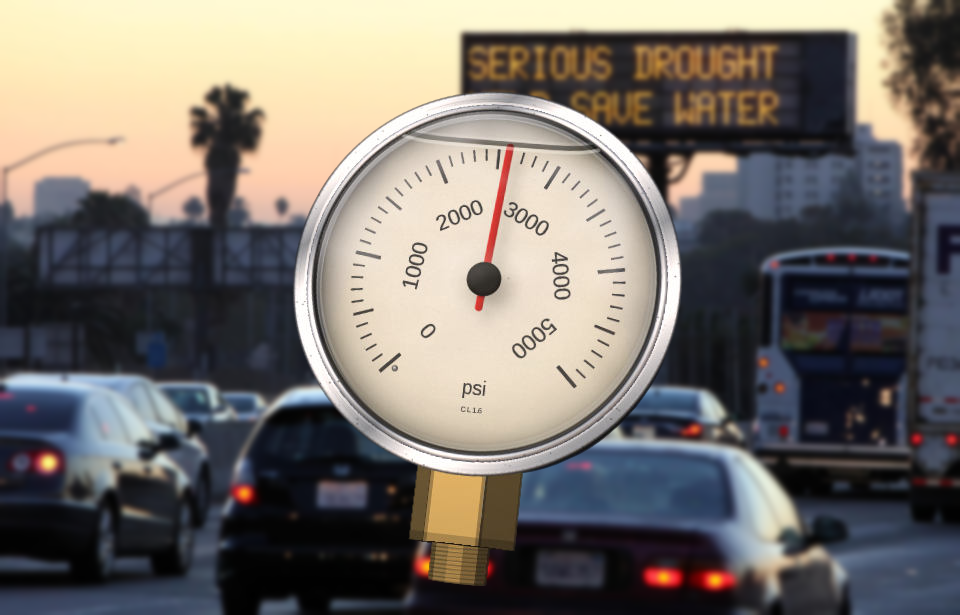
2600; psi
